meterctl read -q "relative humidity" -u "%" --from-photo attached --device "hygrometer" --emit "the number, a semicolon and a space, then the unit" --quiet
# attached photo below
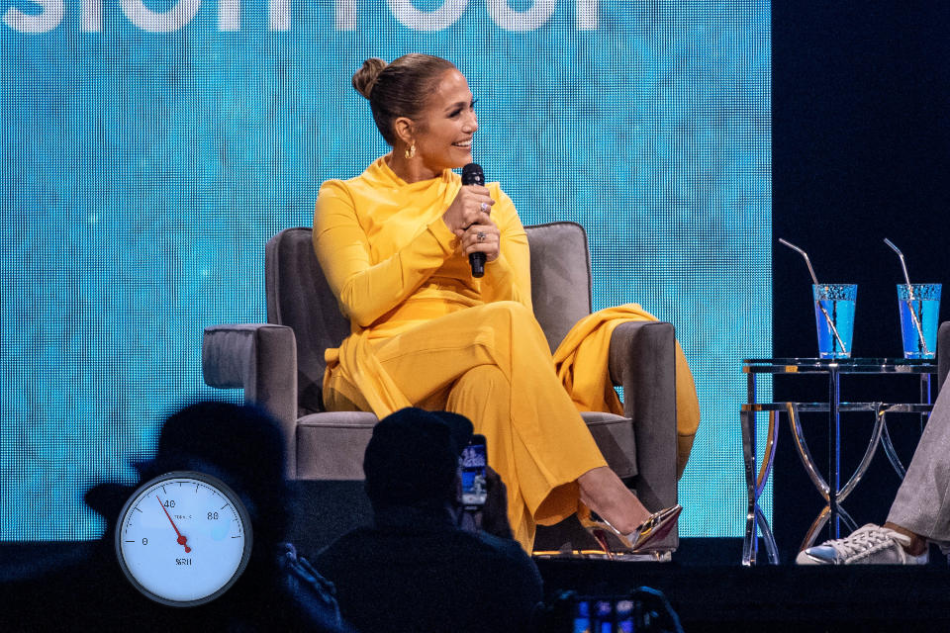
35; %
